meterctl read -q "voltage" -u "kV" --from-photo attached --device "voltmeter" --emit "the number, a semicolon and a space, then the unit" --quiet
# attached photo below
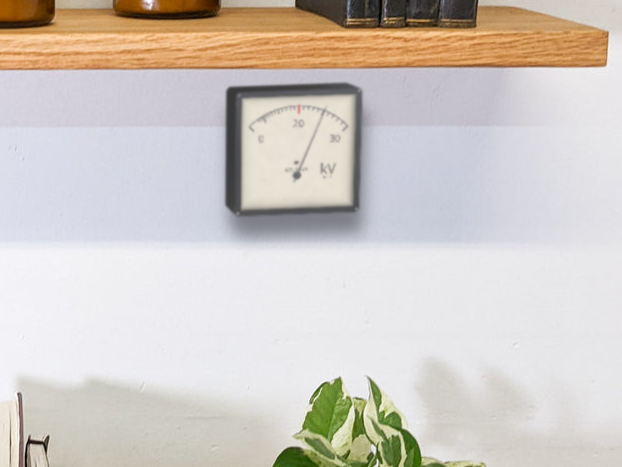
25; kV
